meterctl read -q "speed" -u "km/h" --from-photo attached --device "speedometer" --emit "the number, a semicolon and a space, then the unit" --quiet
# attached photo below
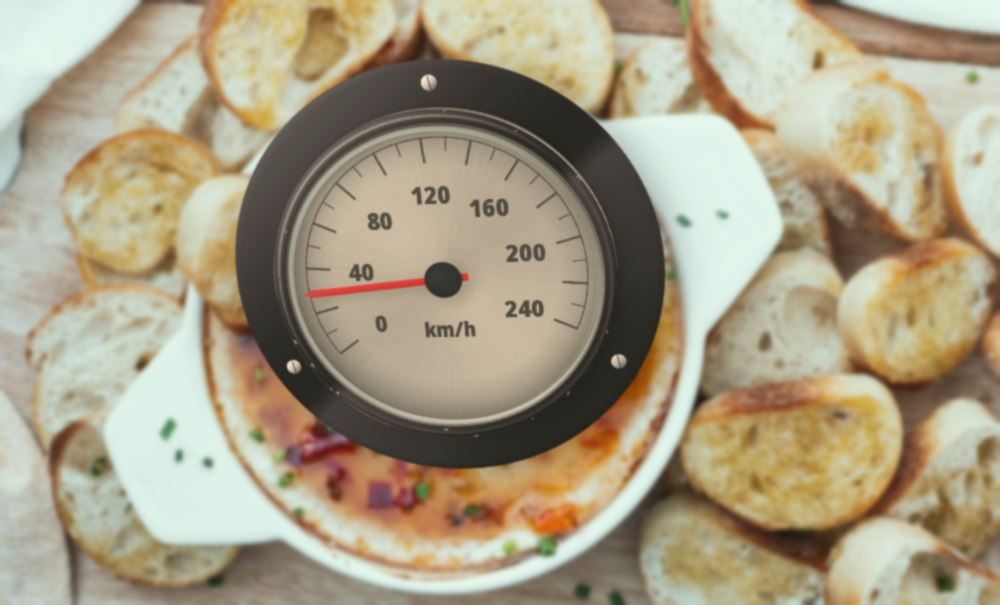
30; km/h
